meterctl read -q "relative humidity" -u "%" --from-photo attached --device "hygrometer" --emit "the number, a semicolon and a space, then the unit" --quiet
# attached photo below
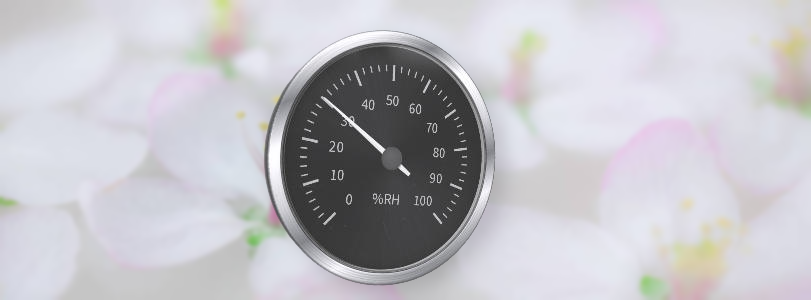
30; %
